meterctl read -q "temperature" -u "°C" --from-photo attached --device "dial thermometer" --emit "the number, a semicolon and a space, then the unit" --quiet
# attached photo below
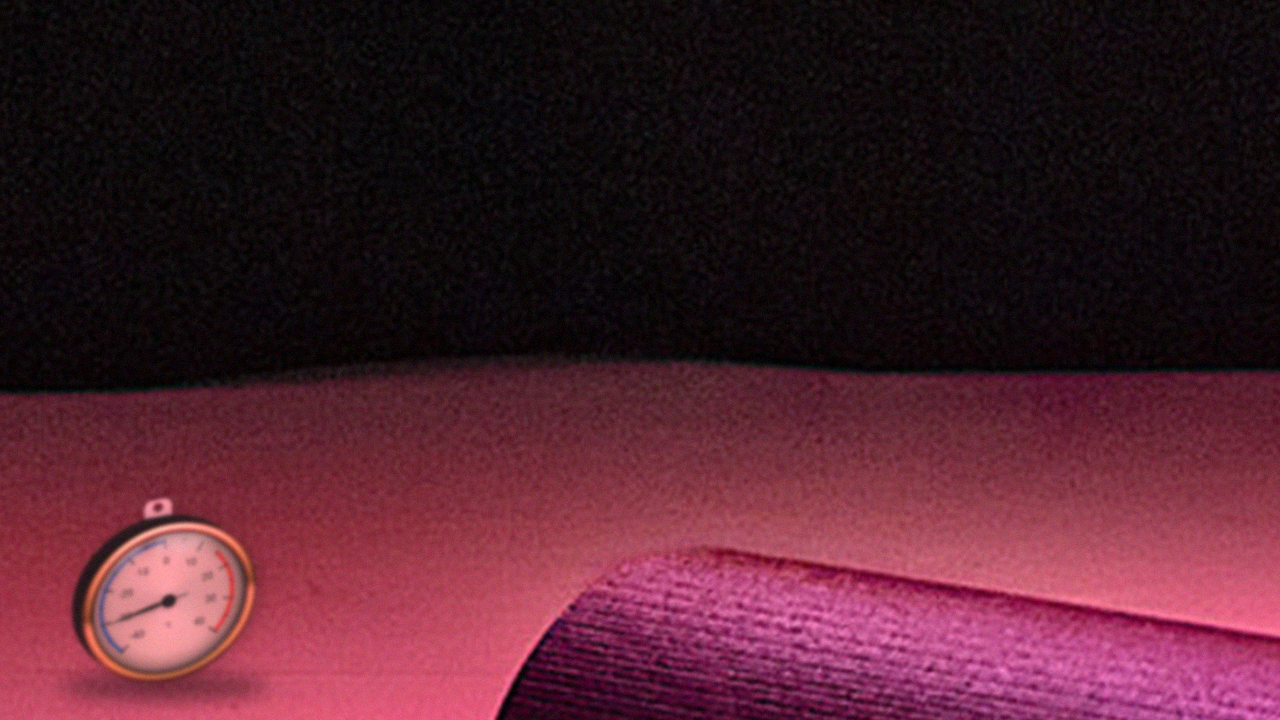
-30; °C
